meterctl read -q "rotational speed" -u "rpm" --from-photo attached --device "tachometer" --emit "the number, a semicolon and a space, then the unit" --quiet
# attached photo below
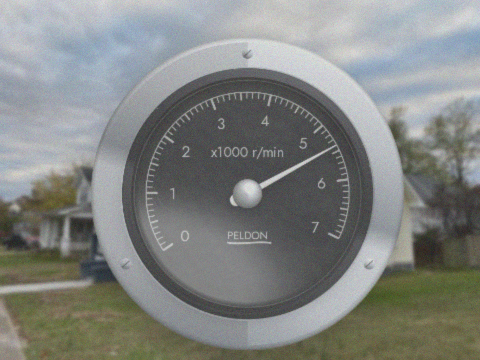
5400; rpm
